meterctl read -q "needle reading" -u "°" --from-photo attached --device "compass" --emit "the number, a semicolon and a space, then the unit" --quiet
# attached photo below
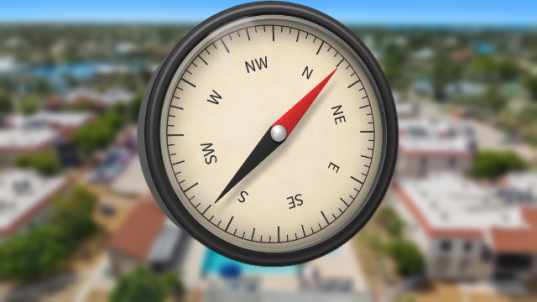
15; °
